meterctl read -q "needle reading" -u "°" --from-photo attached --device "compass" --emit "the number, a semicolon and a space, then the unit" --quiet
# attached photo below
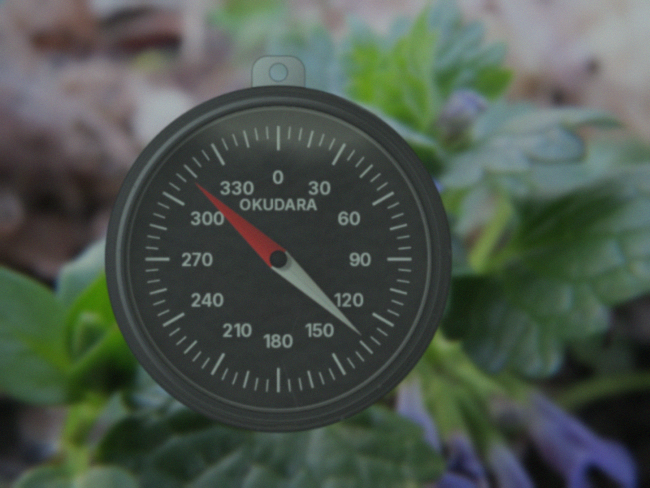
312.5; °
